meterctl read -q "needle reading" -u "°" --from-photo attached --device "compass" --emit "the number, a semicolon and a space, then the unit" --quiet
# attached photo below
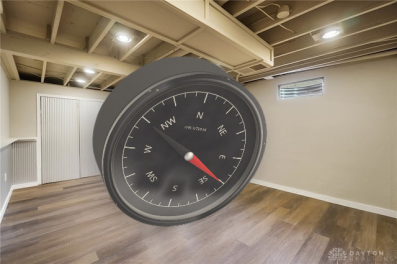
120; °
